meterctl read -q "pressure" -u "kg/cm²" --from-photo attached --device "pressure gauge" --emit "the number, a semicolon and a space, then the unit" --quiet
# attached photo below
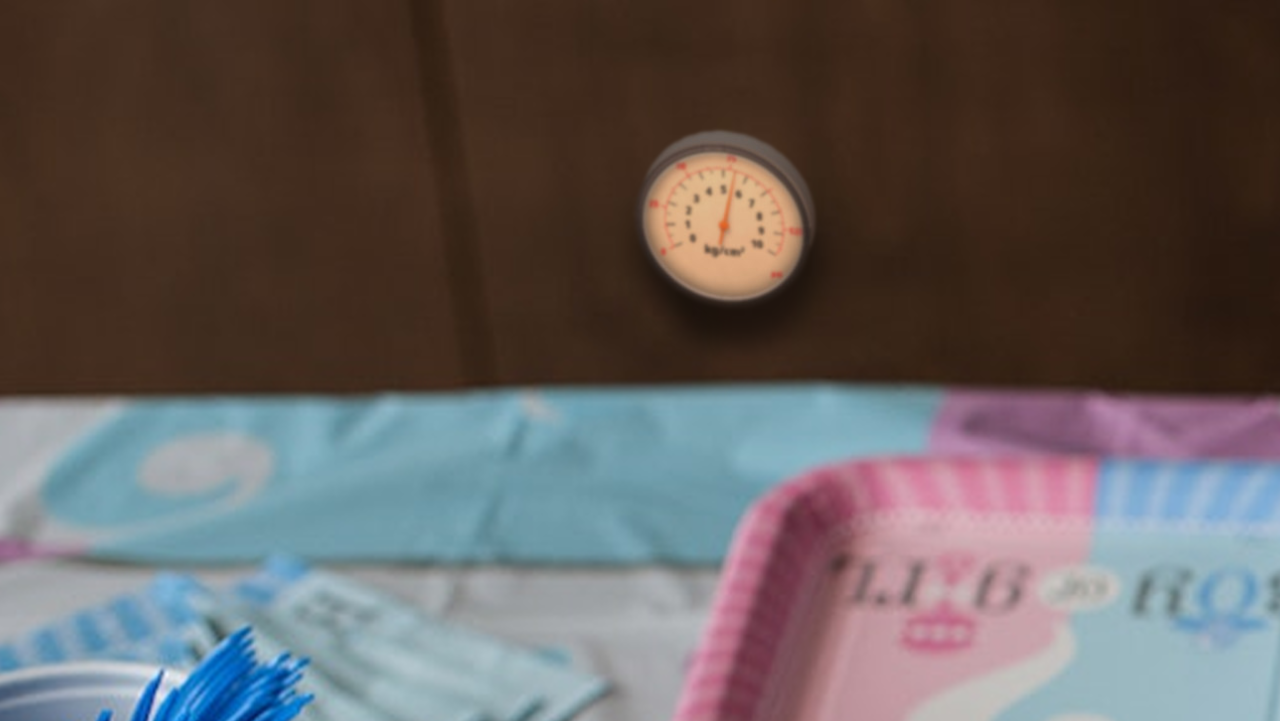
5.5; kg/cm²
